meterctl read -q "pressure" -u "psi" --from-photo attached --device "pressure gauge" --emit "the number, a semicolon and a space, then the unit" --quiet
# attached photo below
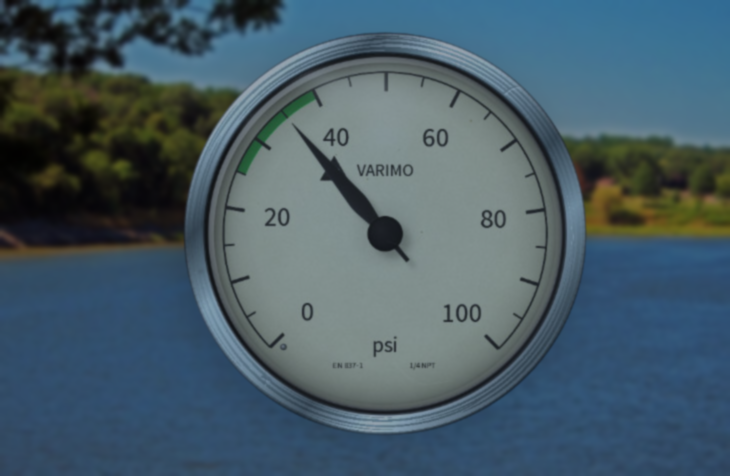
35; psi
